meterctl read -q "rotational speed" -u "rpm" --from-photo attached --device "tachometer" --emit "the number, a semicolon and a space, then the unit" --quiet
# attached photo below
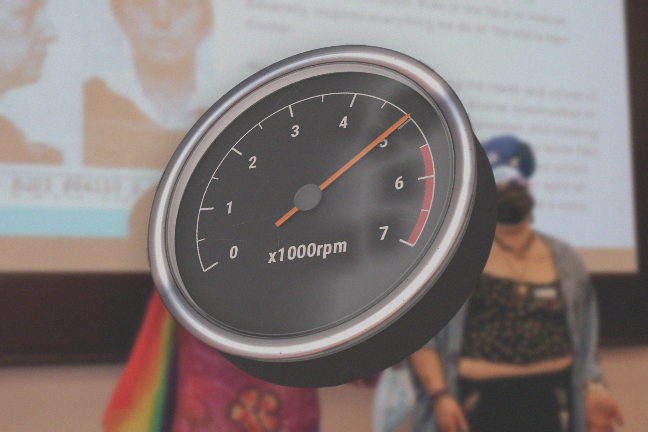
5000; rpm
